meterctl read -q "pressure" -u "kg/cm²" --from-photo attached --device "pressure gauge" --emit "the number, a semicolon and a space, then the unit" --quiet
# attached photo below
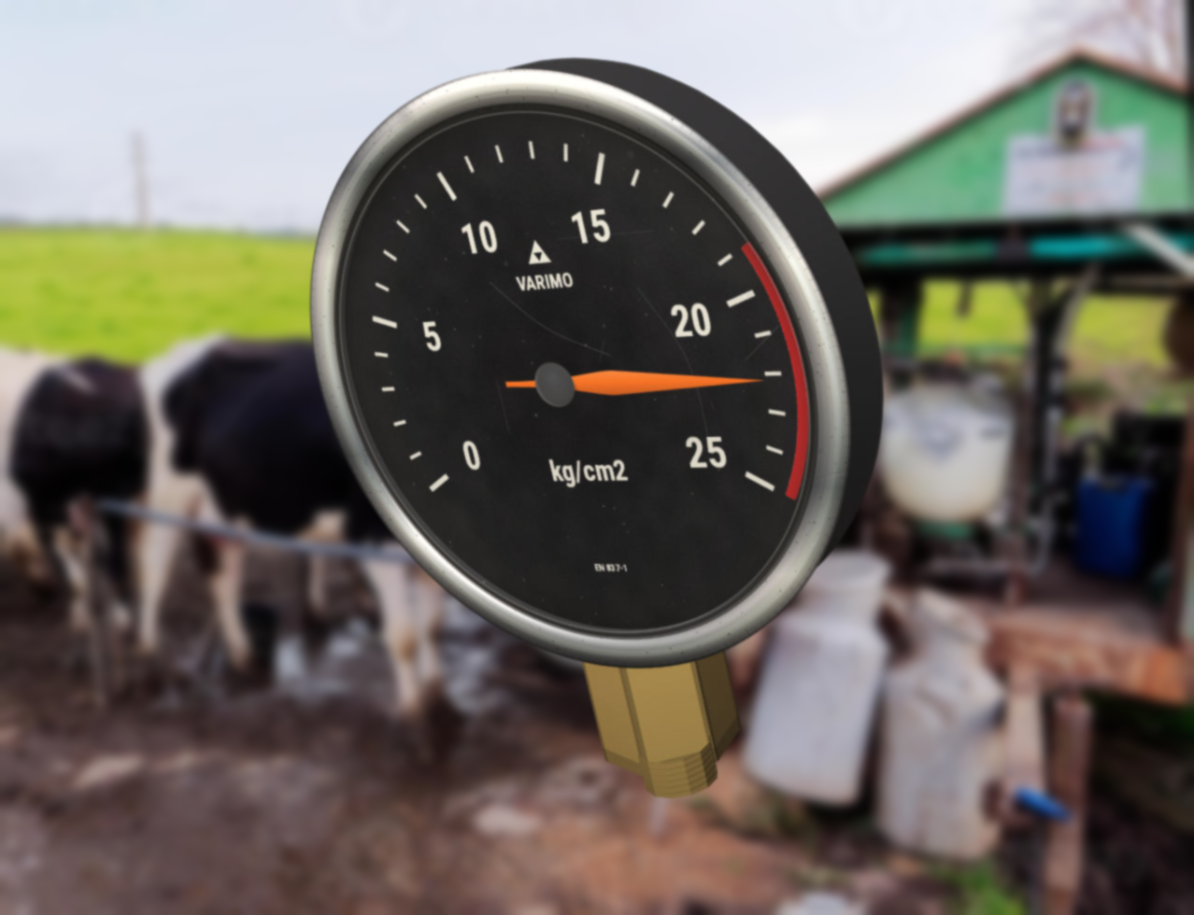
22; kg/cm²
